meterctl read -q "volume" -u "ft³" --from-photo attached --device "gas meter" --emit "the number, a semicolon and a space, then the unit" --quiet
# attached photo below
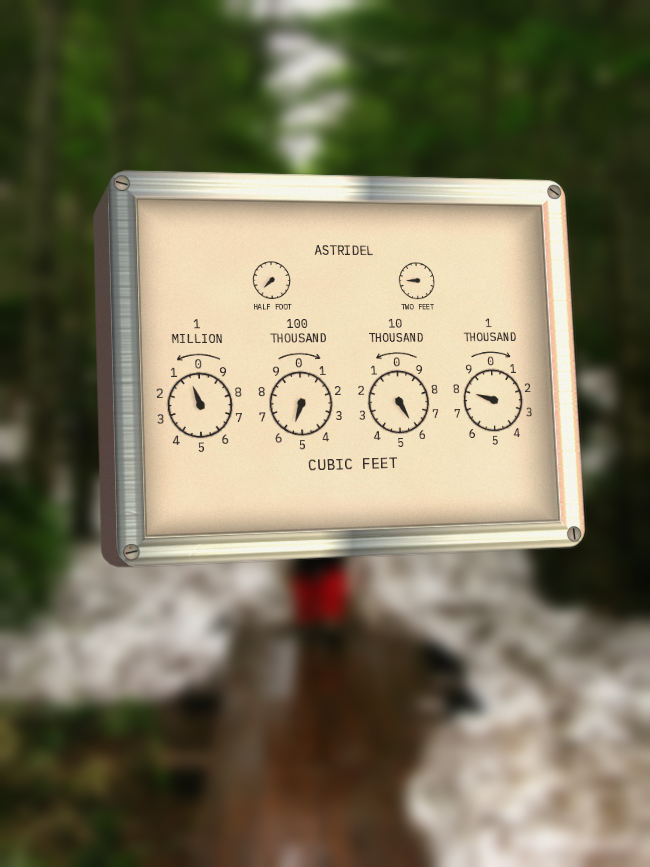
55800; ft³
